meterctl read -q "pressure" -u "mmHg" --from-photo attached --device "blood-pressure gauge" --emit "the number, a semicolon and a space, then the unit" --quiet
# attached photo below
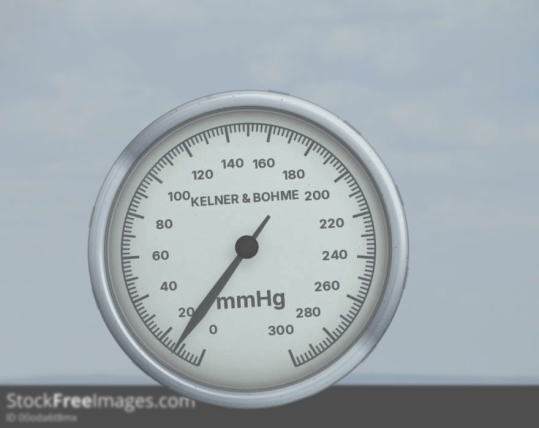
12; mmHg
